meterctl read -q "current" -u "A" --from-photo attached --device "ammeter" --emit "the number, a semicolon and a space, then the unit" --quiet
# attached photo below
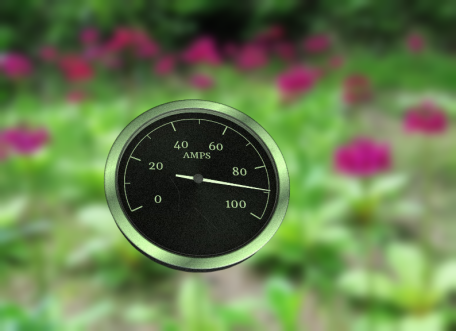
90; A
